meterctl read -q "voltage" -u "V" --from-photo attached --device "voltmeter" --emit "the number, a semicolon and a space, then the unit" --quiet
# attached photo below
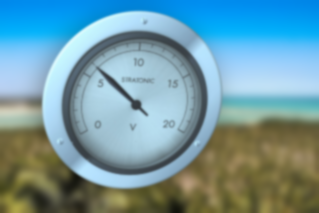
6; V
